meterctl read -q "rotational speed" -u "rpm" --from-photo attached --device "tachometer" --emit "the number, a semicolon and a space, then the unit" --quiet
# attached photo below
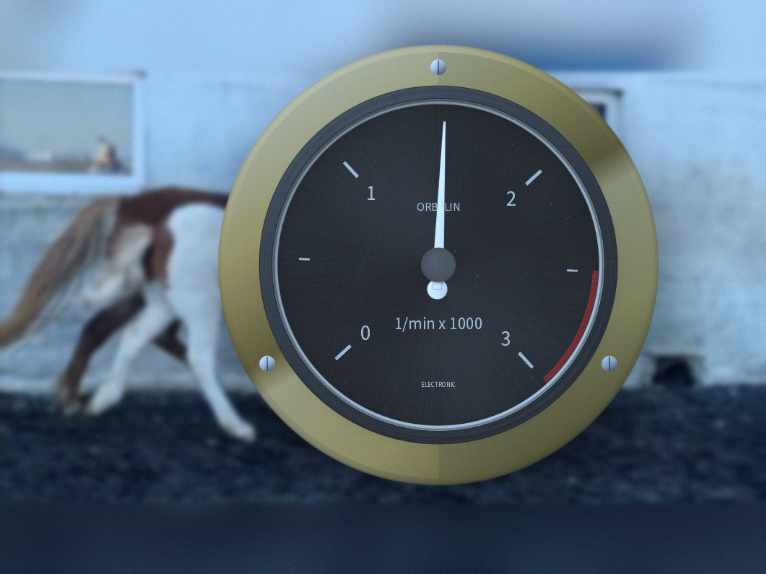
1500; rpm
